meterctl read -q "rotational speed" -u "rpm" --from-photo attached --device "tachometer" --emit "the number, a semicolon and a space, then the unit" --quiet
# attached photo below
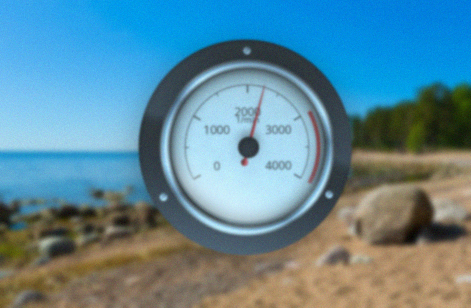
2250; rpm
